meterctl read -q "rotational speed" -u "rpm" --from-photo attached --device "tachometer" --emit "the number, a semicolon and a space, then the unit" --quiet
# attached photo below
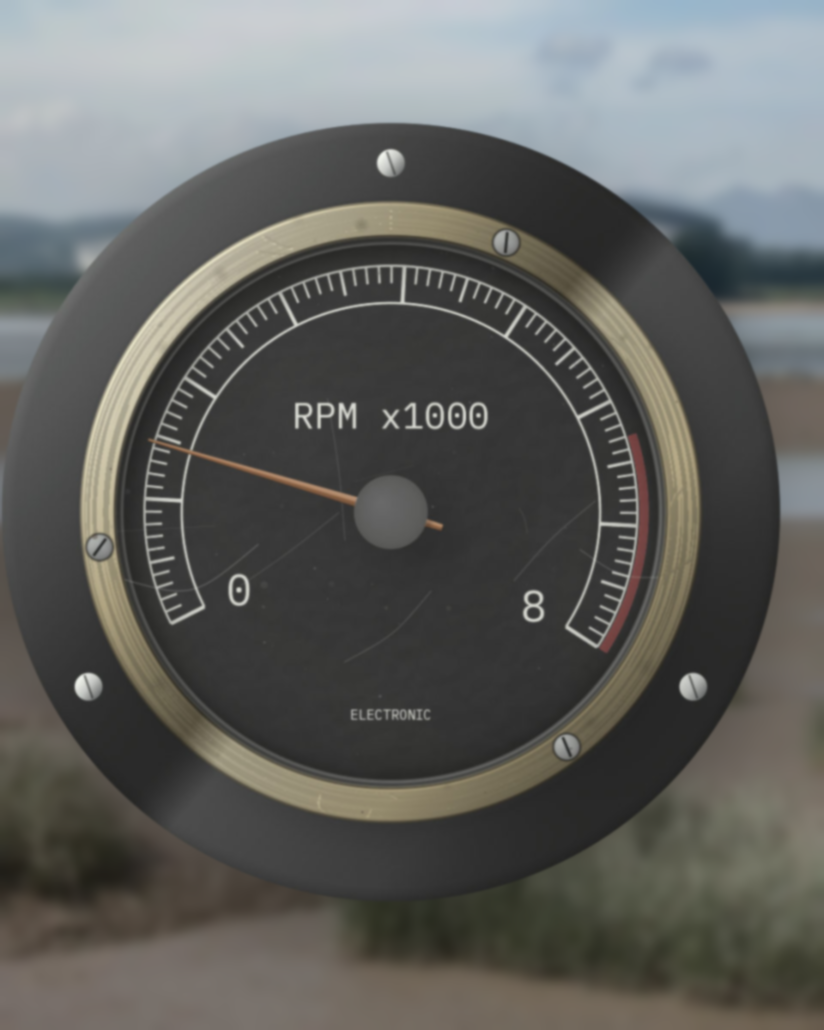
1450; rpm
